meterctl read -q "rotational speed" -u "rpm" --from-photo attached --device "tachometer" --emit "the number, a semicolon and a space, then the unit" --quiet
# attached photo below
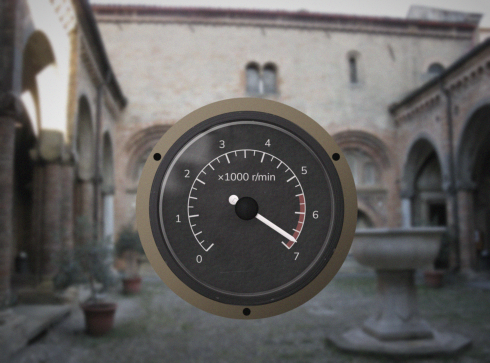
6750; rpm
